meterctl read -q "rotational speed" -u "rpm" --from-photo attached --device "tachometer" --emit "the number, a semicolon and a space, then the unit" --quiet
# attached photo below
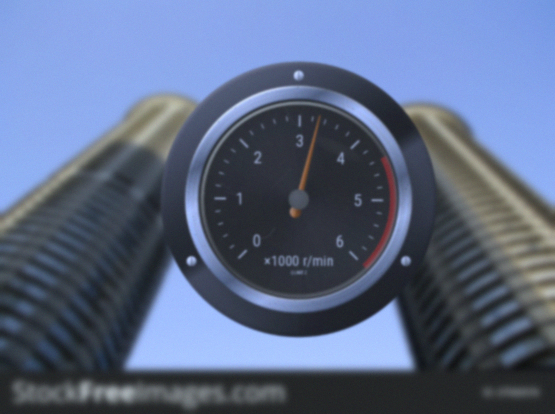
3300; rpm
